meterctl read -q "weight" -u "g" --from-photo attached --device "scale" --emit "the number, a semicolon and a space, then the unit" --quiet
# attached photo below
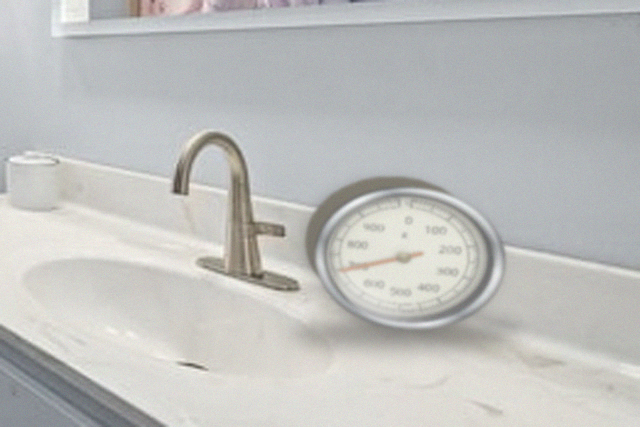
700; g
